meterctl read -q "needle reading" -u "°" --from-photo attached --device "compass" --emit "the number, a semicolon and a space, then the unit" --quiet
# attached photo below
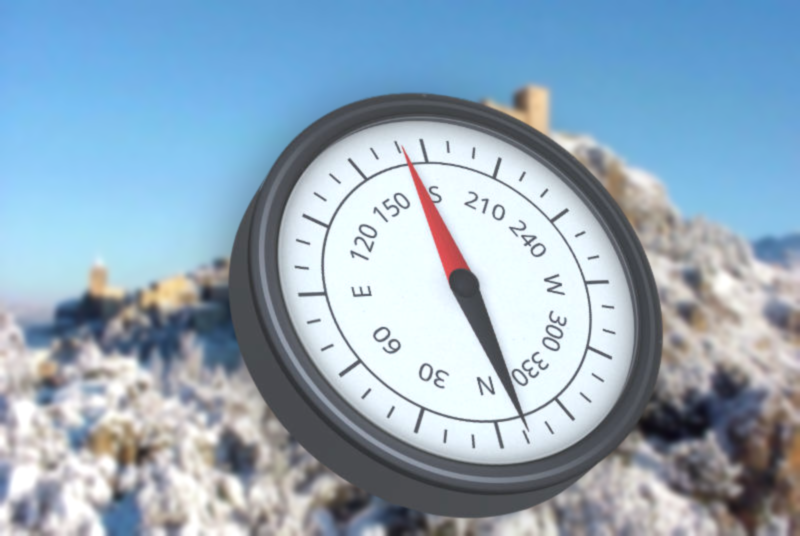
170; °
